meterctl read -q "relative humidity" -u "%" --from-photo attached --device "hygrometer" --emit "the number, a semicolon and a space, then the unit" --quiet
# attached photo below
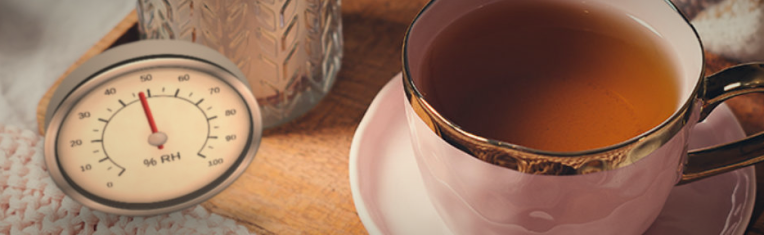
47.5; %
